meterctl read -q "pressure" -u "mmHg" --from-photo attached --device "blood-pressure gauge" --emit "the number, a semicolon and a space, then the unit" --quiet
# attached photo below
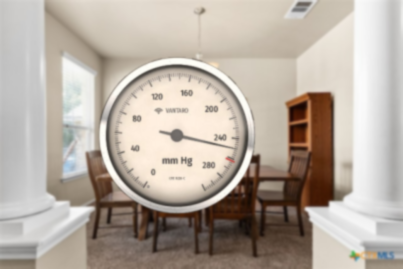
250; mmHg
